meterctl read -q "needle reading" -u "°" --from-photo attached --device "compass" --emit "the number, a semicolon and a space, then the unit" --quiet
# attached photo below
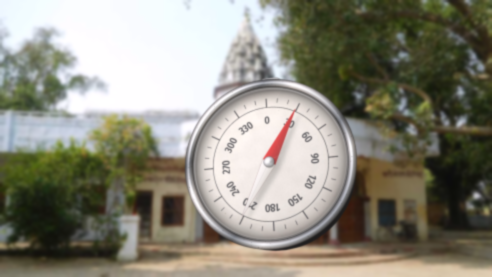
30; °
